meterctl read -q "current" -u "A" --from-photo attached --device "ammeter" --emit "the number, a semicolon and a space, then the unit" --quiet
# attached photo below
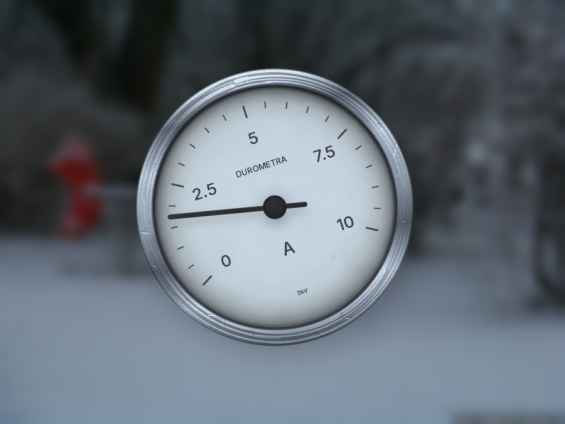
1.75; A
